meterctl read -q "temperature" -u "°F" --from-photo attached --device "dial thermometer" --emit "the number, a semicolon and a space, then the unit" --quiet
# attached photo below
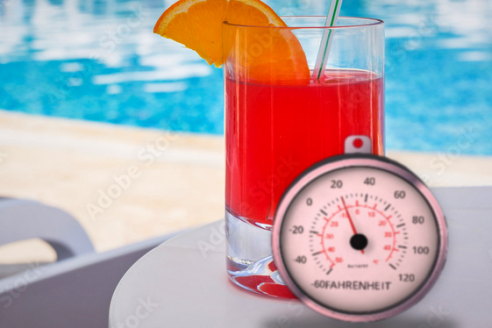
20; °F
